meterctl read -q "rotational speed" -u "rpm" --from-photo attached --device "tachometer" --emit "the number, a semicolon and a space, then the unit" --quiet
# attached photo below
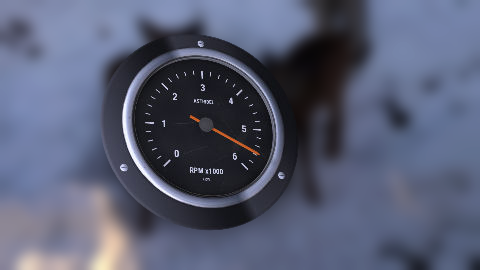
5600; rpm
